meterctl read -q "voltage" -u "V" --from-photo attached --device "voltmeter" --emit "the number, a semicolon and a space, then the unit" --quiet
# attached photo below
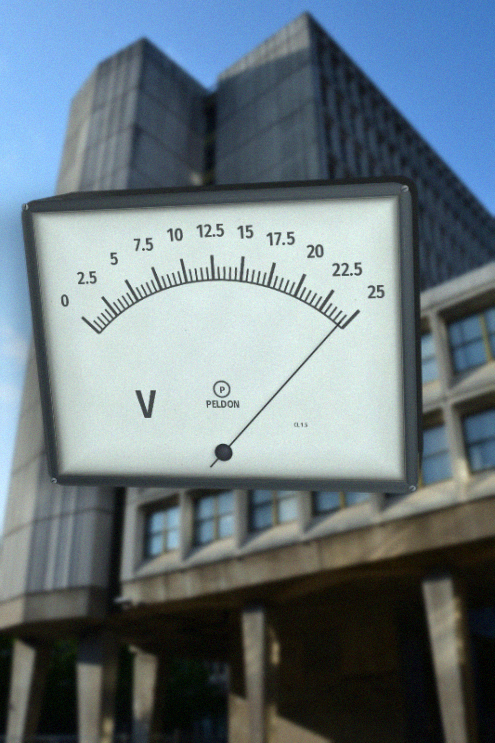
24.5; V
